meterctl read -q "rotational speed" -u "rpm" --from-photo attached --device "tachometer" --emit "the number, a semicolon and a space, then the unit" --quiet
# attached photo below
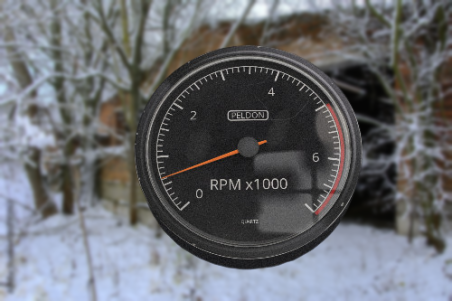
600; rpm
